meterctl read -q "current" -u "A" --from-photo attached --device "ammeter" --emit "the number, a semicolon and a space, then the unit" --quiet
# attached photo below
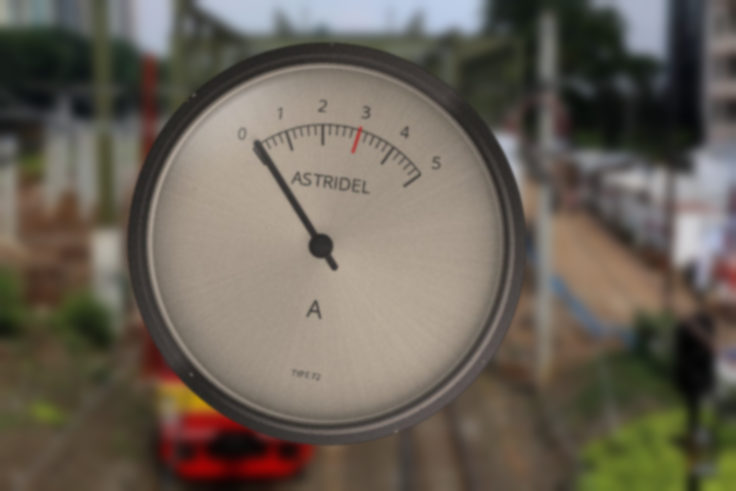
0.2; A
